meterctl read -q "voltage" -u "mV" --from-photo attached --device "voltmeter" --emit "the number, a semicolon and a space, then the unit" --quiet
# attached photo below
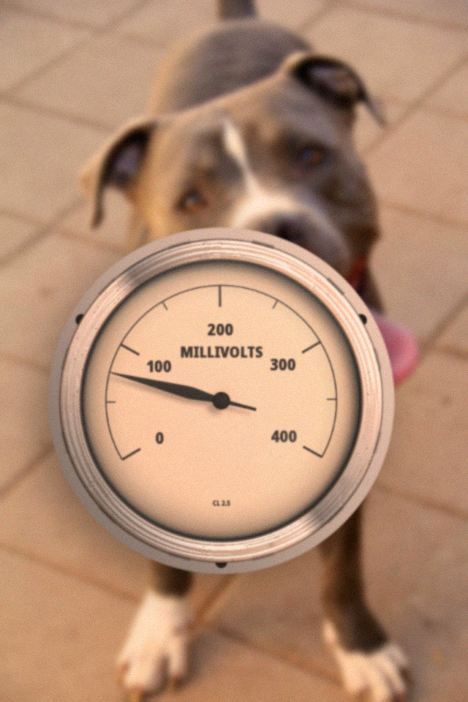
75; mV
